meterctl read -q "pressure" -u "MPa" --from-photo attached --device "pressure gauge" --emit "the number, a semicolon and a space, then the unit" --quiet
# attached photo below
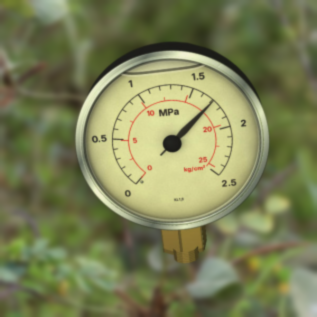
1.7; MPa
